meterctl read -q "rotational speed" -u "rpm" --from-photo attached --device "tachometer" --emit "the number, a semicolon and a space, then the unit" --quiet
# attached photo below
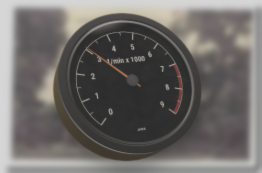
3000; rpm
